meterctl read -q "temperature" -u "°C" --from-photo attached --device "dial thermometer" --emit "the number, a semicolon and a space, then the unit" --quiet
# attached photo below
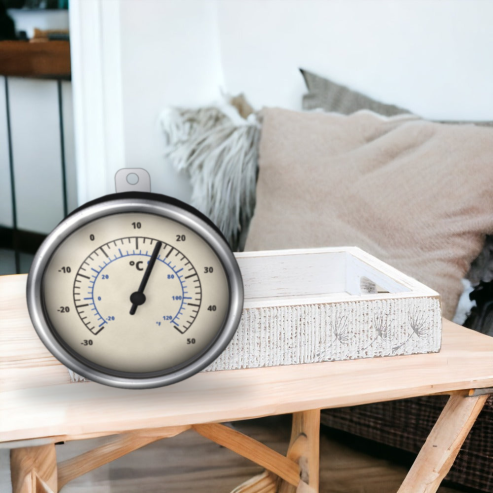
16; °C
